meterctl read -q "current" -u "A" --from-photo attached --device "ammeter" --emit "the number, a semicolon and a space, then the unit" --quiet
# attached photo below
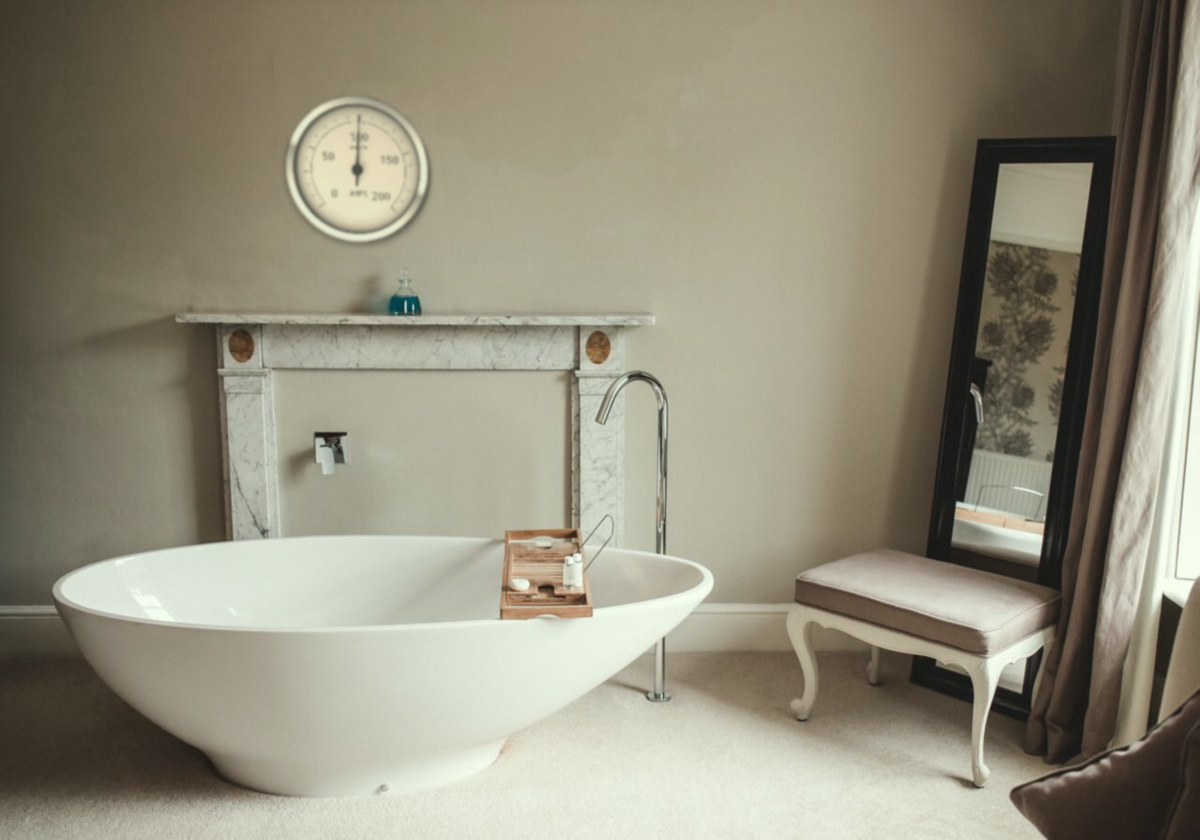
100; A
